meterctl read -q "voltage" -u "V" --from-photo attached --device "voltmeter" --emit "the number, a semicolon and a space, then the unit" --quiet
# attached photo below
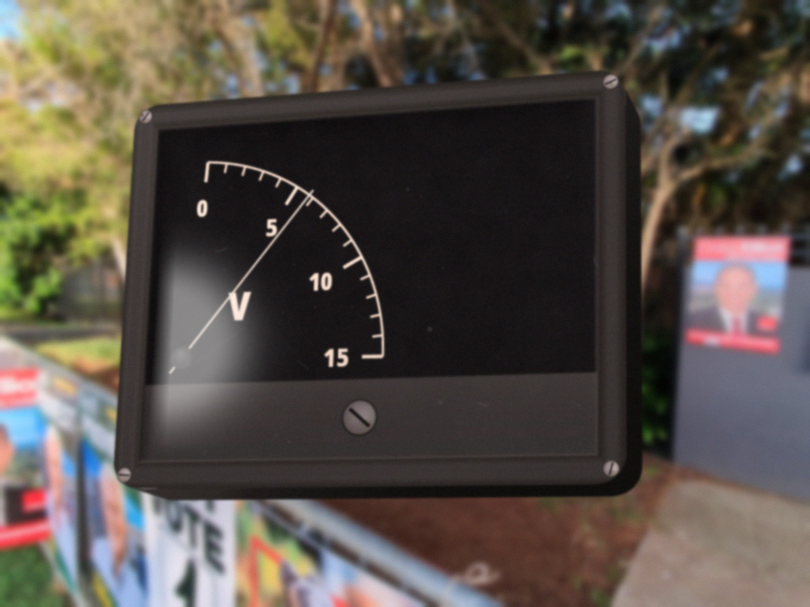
6; V
